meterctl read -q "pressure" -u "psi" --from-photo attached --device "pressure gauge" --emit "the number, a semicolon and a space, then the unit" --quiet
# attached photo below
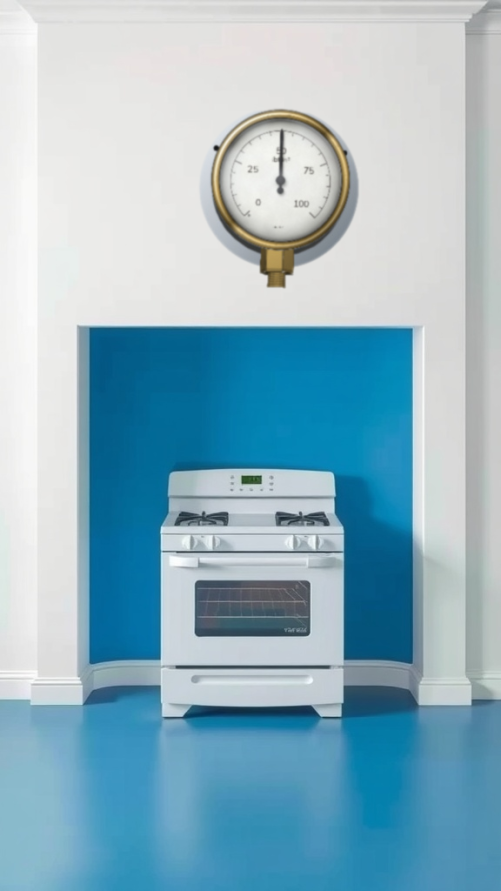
50; psi
